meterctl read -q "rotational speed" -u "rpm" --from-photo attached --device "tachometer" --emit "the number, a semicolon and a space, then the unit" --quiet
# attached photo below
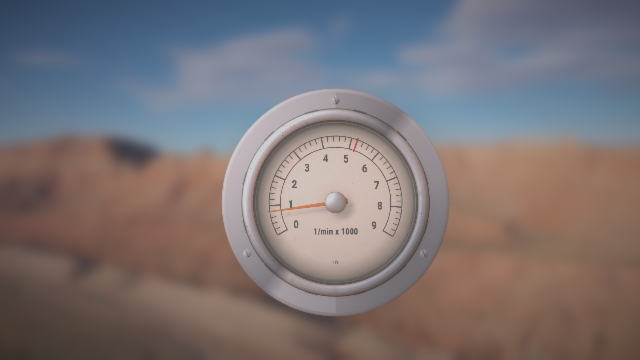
800; rpm
